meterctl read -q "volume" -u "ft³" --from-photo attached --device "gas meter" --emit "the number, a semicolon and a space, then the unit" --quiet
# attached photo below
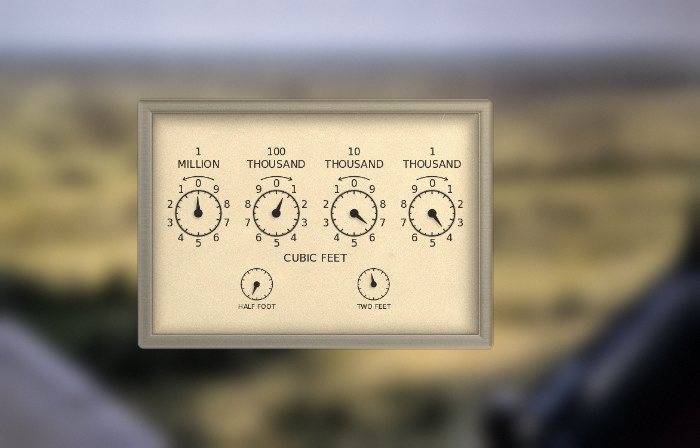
6400; ft³
